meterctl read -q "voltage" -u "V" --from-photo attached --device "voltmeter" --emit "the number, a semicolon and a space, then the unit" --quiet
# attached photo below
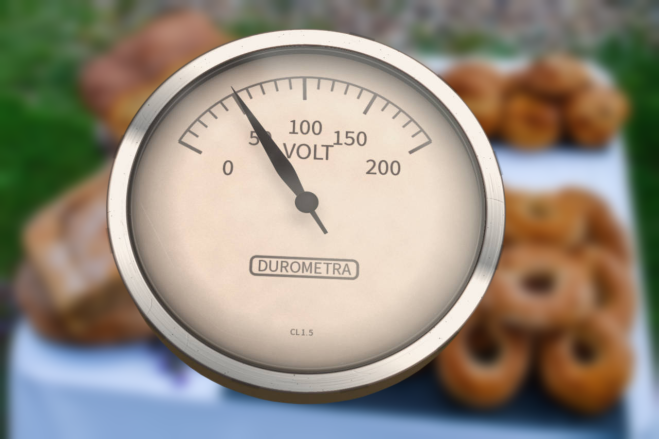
50; V
